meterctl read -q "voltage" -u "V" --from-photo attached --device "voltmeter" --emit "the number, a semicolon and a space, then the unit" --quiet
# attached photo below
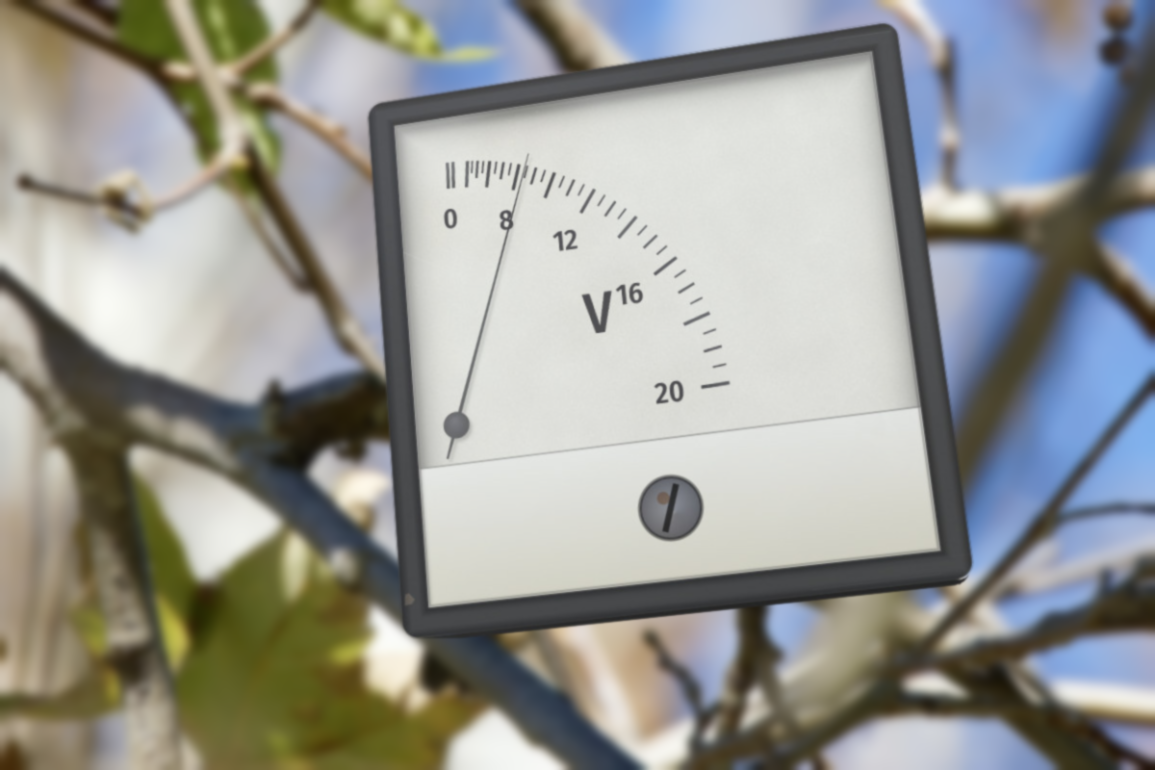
8.5; V
